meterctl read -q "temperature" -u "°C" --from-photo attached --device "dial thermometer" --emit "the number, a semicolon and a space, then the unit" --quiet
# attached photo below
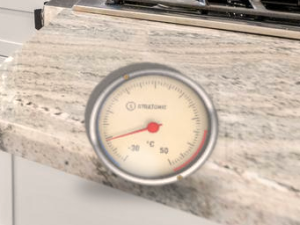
-20; °C
